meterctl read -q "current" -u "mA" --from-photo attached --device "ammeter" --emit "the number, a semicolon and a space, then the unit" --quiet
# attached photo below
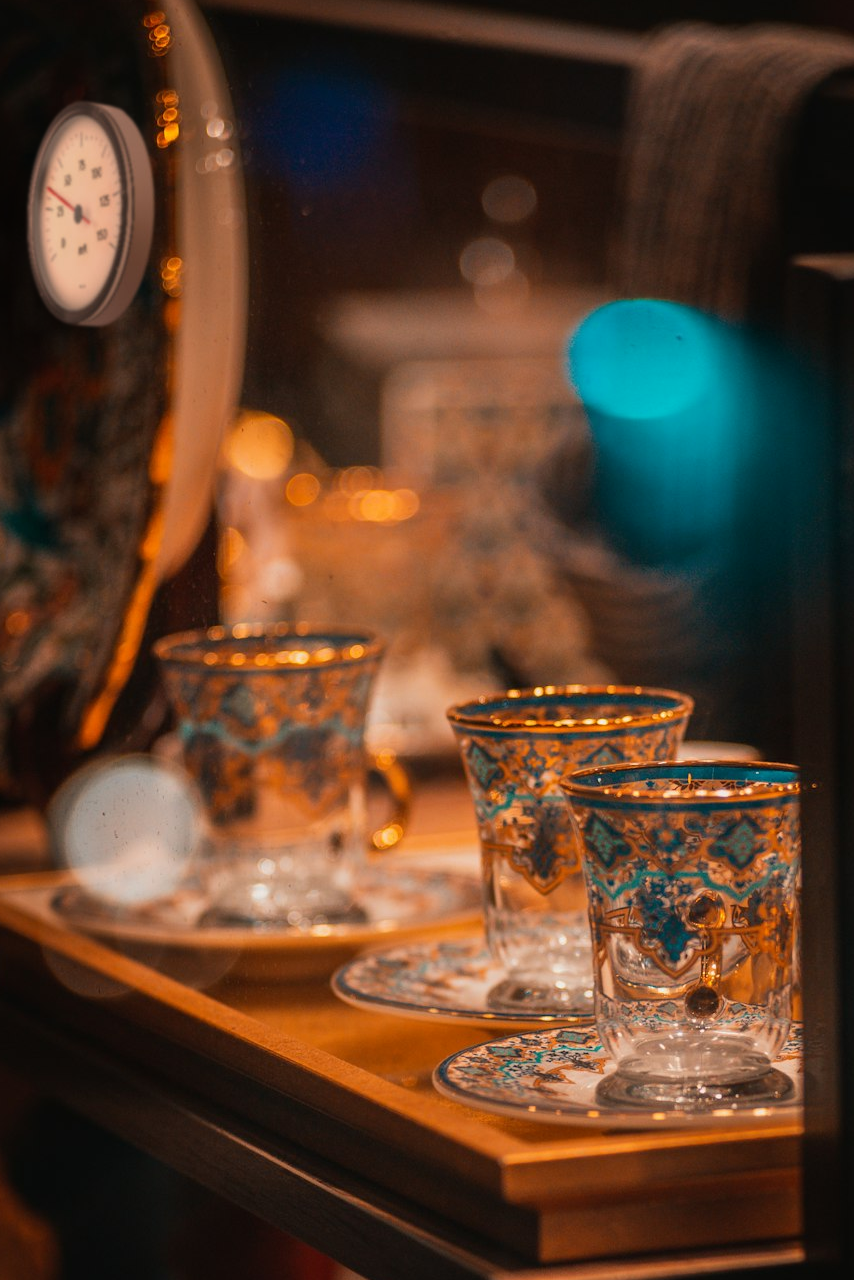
35; mA
